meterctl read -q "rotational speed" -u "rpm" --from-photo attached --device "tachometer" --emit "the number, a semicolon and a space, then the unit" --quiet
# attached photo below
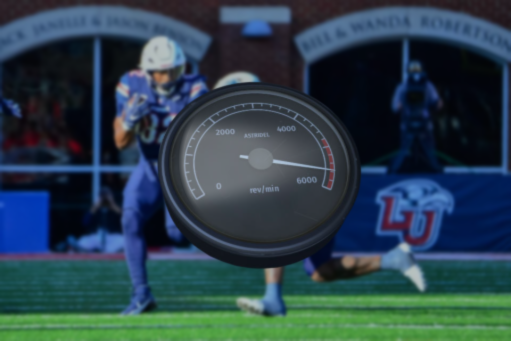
5600; rpm
